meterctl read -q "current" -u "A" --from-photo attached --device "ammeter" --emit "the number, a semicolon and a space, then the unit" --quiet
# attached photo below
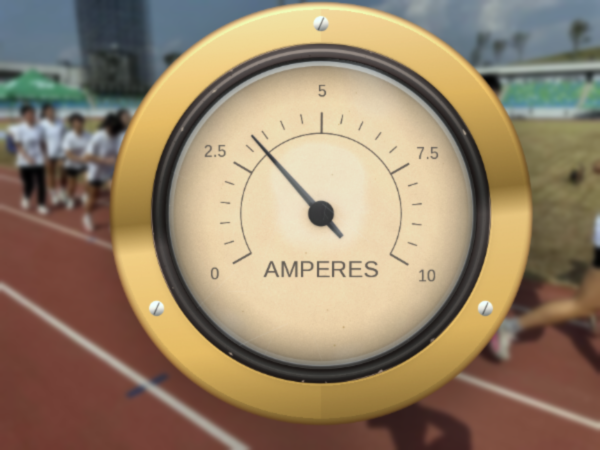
3.25; A
